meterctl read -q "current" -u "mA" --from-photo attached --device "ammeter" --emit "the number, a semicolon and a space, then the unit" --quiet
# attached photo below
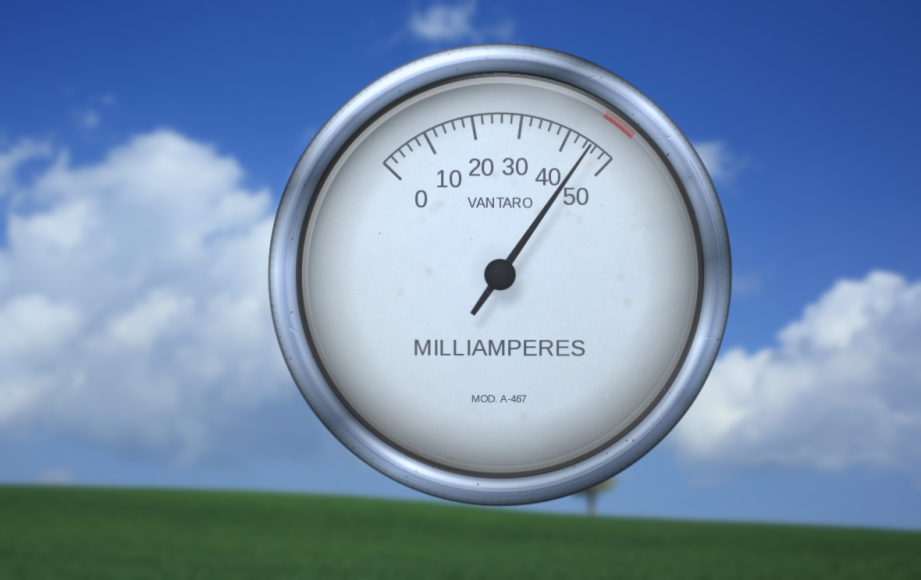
45; mA
